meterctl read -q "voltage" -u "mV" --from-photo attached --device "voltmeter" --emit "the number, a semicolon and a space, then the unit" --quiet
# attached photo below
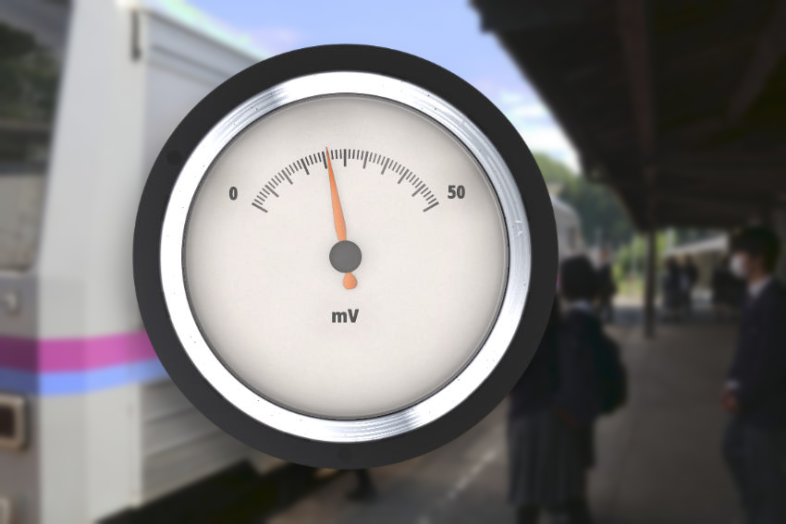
21; mV
